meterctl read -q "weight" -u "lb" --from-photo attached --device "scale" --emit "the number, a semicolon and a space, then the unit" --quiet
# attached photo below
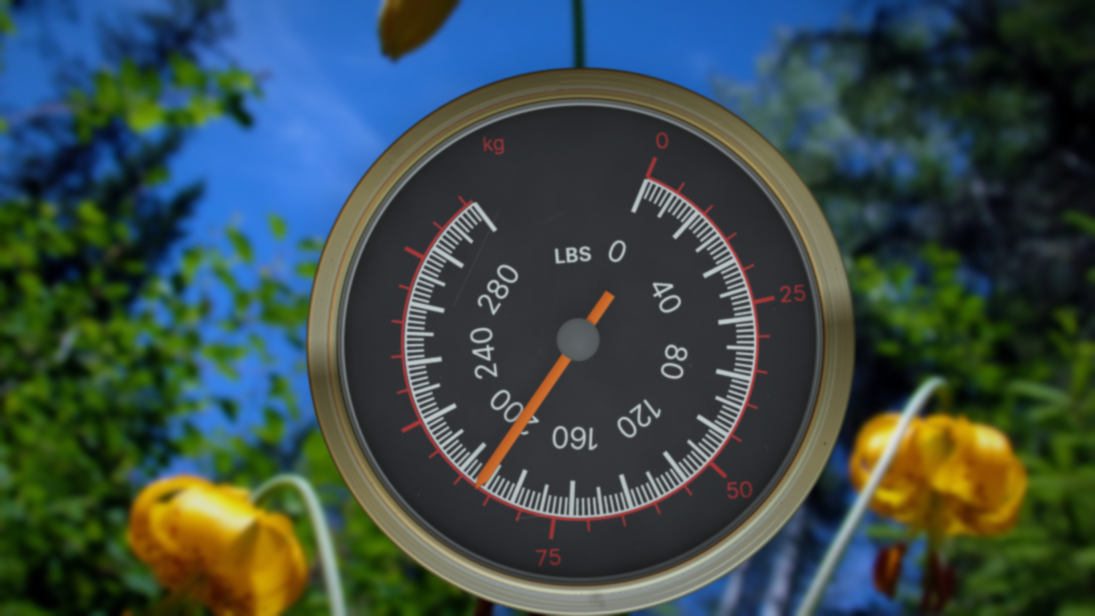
192; lb
